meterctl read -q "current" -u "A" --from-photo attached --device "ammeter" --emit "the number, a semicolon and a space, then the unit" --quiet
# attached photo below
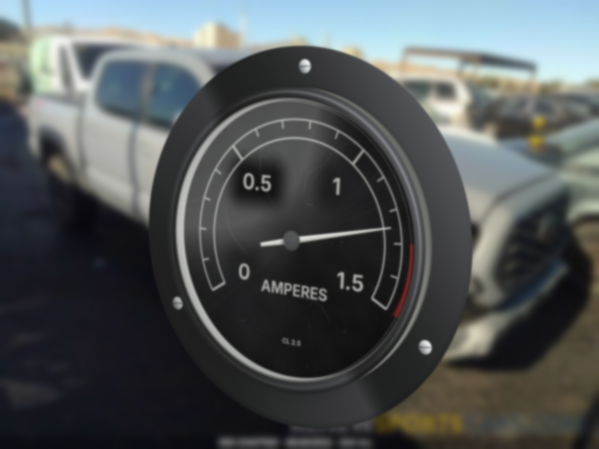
1.25; A
